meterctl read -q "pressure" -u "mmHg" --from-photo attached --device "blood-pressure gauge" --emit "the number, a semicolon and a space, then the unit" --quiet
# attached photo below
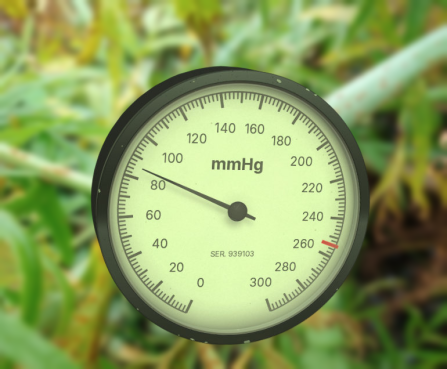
86; mmHg
